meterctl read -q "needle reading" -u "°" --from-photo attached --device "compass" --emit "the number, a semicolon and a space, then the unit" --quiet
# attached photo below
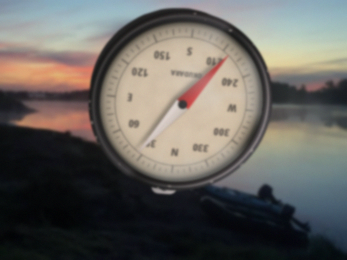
215; °
